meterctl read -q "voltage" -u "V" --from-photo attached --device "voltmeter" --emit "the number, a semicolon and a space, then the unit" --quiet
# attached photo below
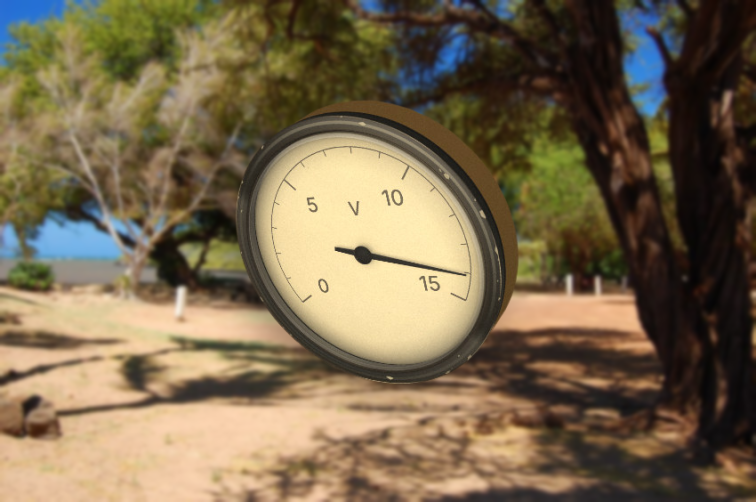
14; V
